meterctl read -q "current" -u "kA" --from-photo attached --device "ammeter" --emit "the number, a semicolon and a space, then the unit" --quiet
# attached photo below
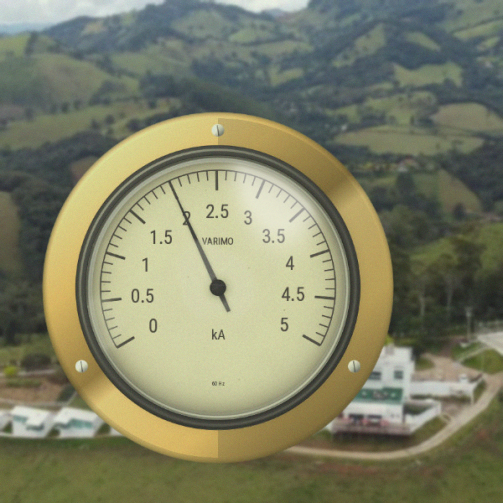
2; kA
